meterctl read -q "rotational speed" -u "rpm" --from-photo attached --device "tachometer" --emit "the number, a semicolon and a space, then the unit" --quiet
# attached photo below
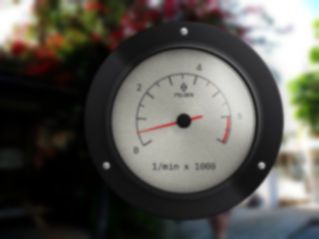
500; rpm
